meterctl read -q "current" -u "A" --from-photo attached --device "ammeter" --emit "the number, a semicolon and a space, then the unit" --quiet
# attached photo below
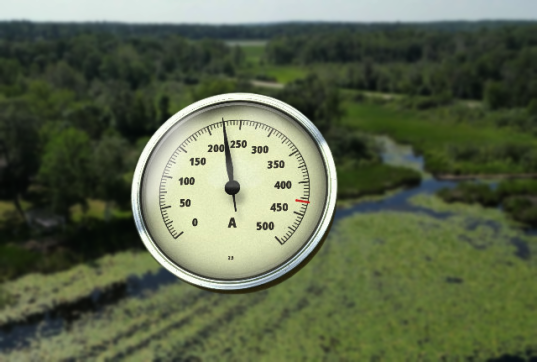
225; A
